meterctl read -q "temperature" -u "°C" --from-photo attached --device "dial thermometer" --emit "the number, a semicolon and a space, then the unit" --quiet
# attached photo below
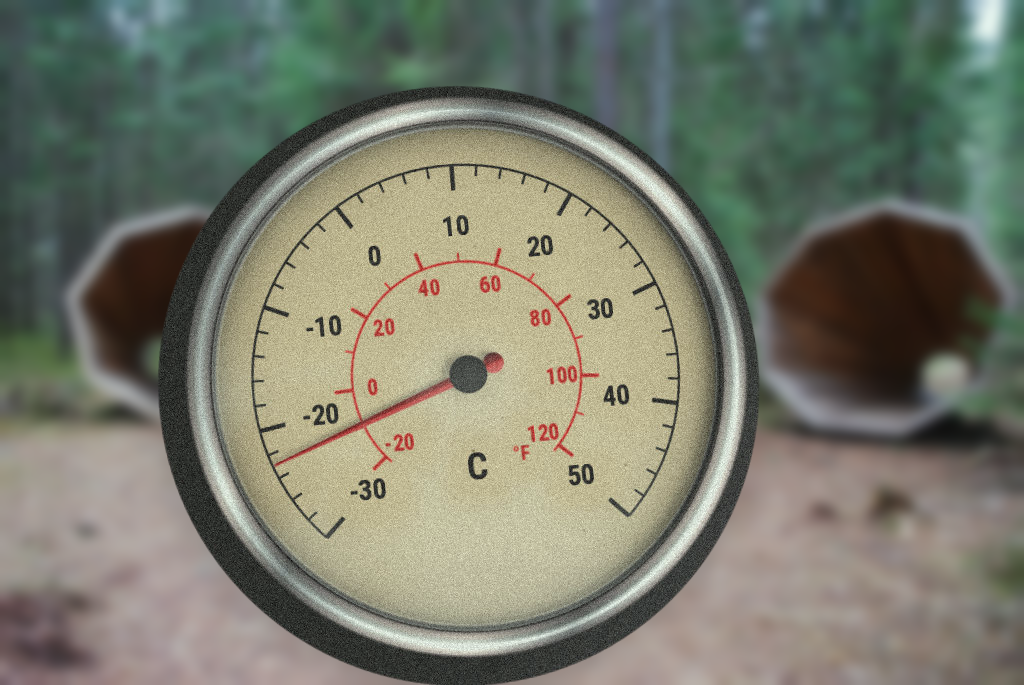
-23; °C
